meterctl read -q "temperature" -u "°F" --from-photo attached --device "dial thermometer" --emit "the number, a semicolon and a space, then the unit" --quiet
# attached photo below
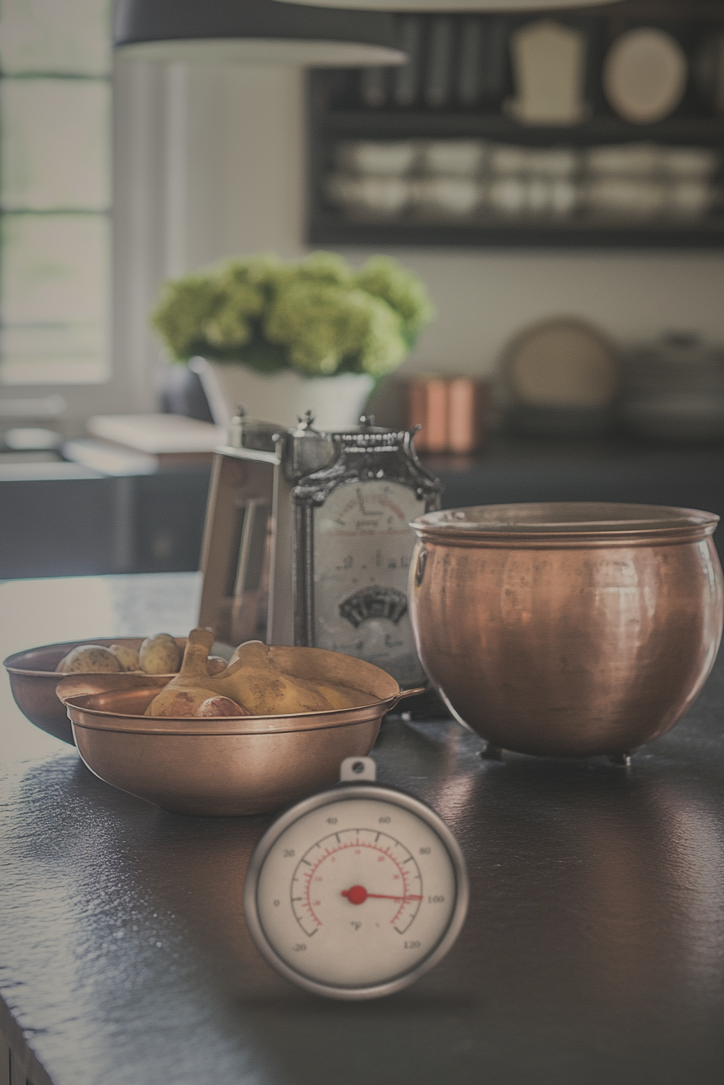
100; °F
